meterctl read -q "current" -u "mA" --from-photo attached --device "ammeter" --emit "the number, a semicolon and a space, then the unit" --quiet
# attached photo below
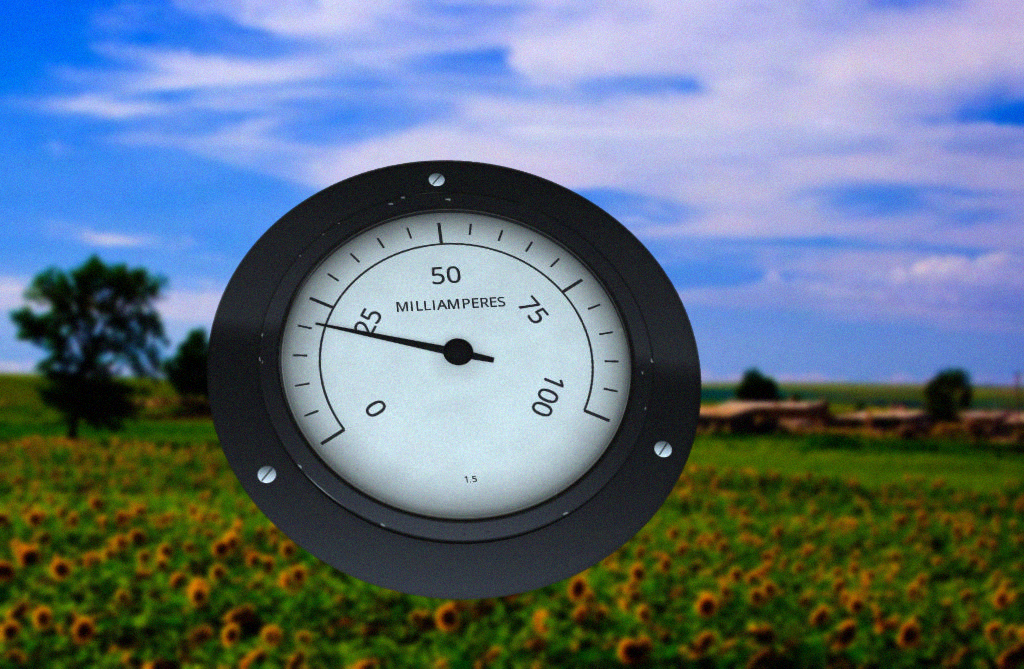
20; mA
